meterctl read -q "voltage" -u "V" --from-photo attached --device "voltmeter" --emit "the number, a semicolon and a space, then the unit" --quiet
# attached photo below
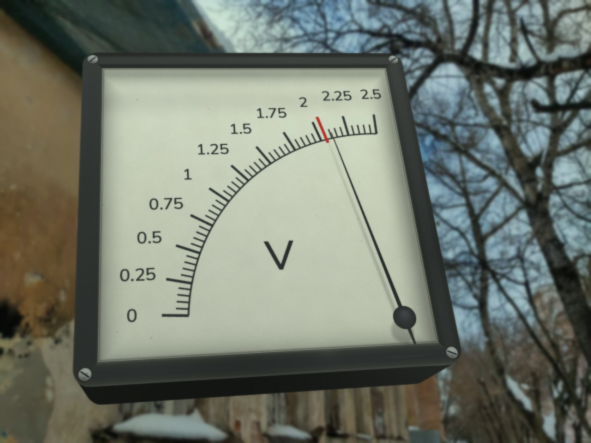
2.1; V
